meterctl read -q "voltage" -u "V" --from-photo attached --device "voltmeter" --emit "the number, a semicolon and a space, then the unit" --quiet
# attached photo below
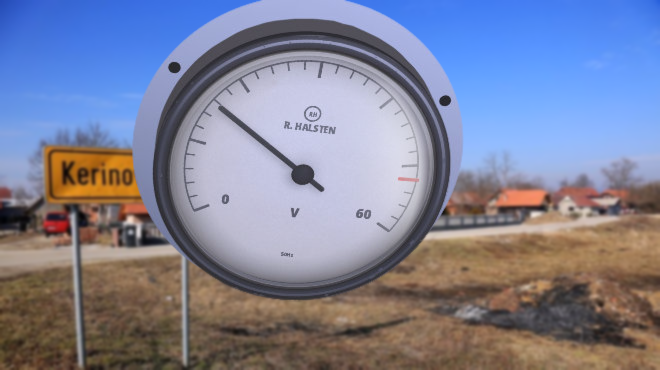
16; V
